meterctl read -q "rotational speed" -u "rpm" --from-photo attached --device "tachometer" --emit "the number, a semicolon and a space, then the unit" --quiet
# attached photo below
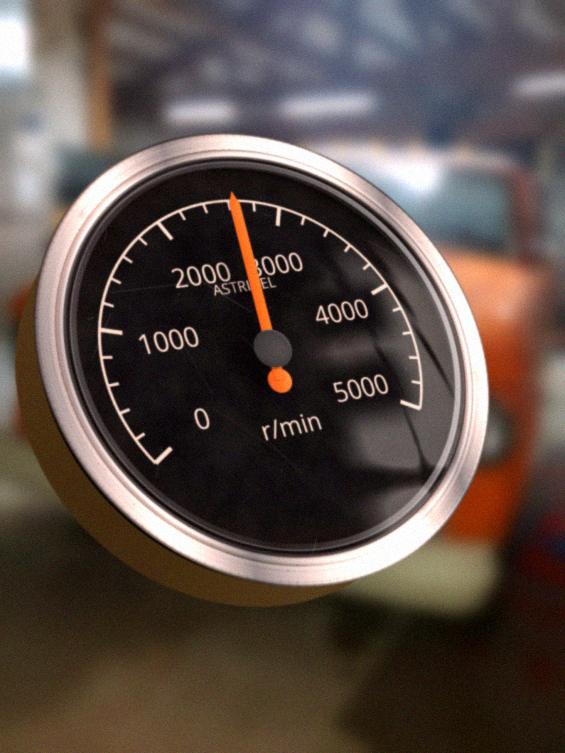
2600; rpm
